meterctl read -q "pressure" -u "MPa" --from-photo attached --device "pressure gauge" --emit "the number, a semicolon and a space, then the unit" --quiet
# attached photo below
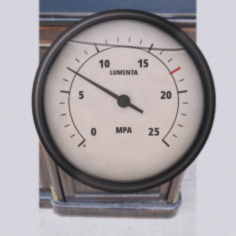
7; MPa
